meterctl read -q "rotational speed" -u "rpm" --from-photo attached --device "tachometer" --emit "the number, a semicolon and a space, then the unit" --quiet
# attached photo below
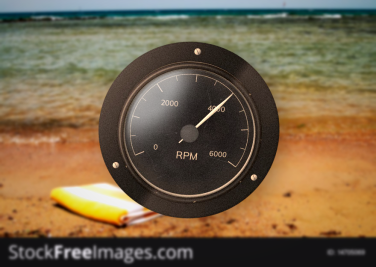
4000; rpm
